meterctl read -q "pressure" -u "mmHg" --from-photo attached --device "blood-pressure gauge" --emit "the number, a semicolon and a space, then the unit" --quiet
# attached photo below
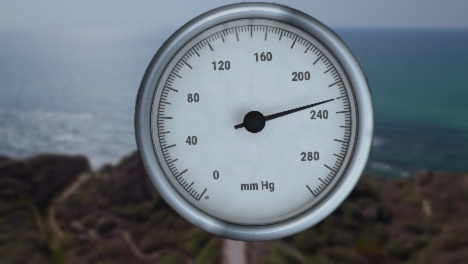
230; mmHg
